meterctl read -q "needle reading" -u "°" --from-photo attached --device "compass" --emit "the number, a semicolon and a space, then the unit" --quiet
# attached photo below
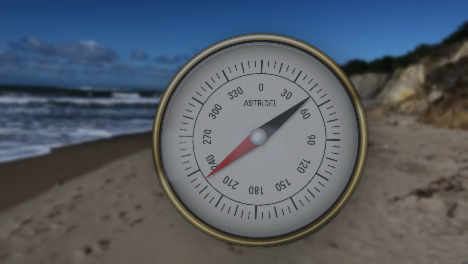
230; °
